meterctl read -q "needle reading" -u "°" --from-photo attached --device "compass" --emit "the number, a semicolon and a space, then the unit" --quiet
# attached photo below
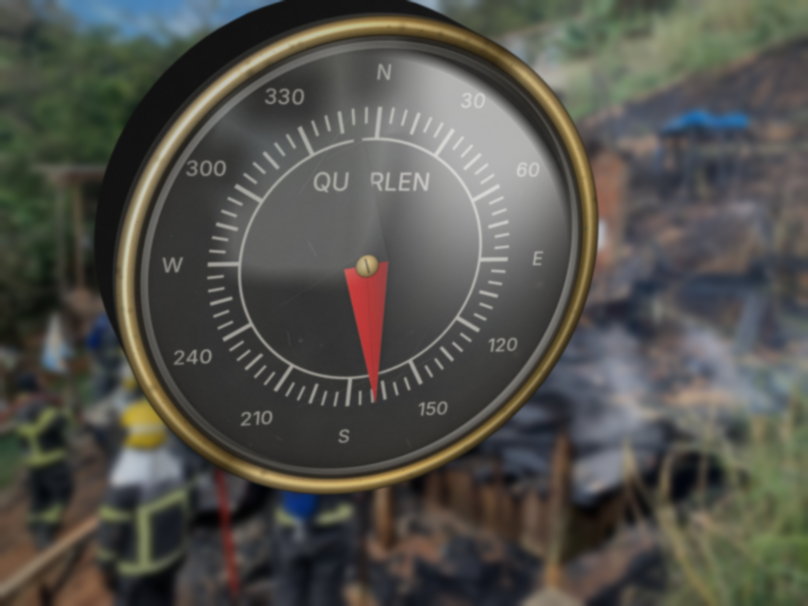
170; °
